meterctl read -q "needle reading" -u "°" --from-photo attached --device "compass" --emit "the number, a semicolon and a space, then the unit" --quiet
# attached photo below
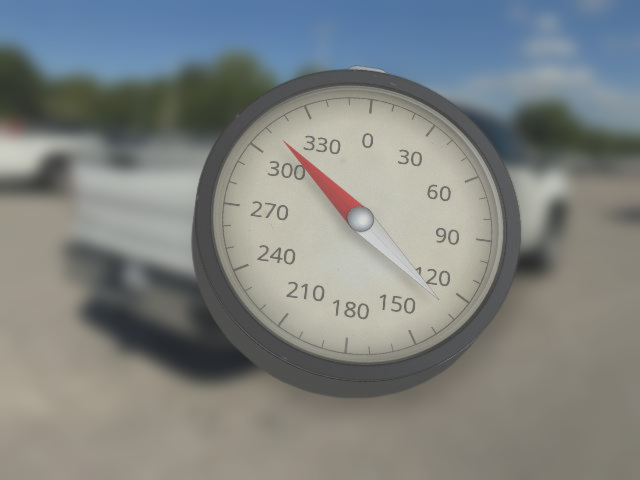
310; °
